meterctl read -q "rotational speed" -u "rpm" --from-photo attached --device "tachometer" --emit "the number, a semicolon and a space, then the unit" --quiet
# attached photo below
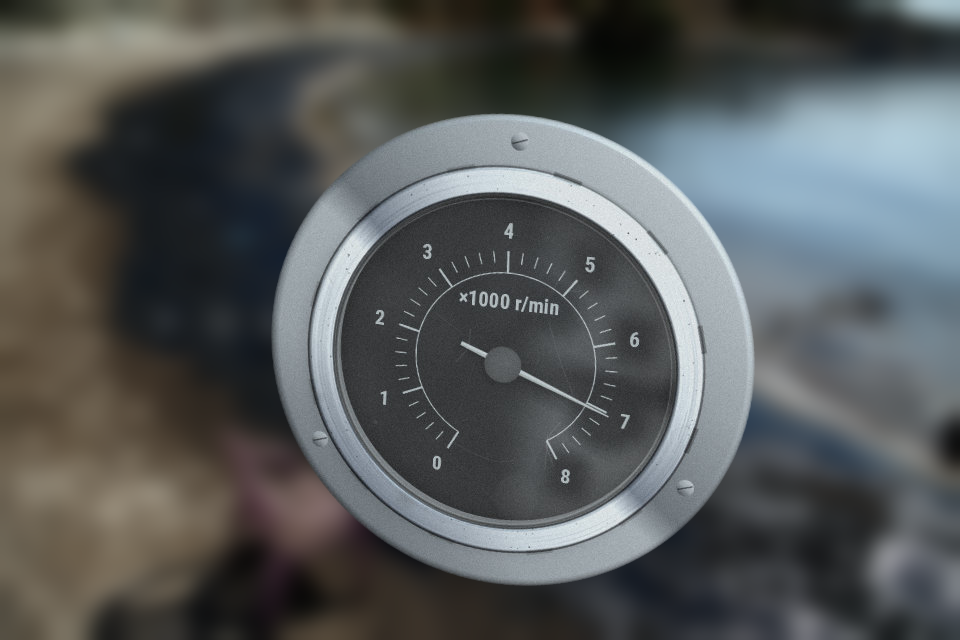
7000; rpm
